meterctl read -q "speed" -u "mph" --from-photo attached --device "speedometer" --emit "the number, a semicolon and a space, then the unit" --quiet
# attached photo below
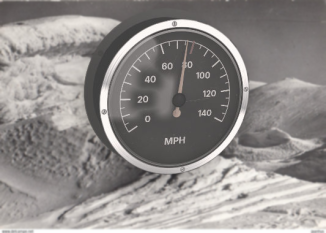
75; mph
